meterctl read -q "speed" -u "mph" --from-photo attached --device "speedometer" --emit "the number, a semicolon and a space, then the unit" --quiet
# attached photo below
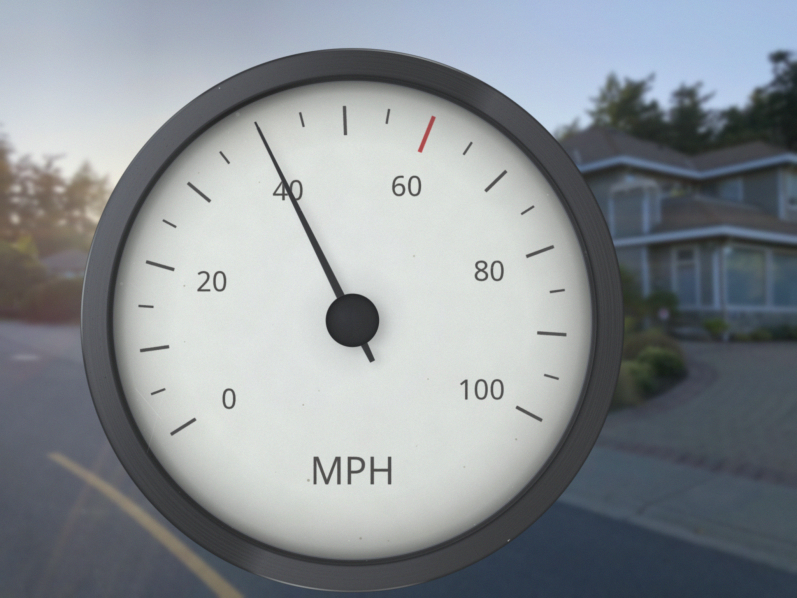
40; mph
